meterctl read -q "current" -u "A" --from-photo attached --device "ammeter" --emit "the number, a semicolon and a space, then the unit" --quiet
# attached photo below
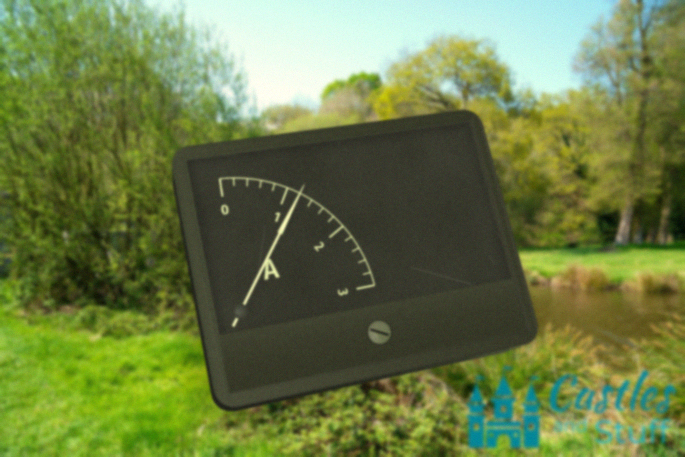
1.2; A
